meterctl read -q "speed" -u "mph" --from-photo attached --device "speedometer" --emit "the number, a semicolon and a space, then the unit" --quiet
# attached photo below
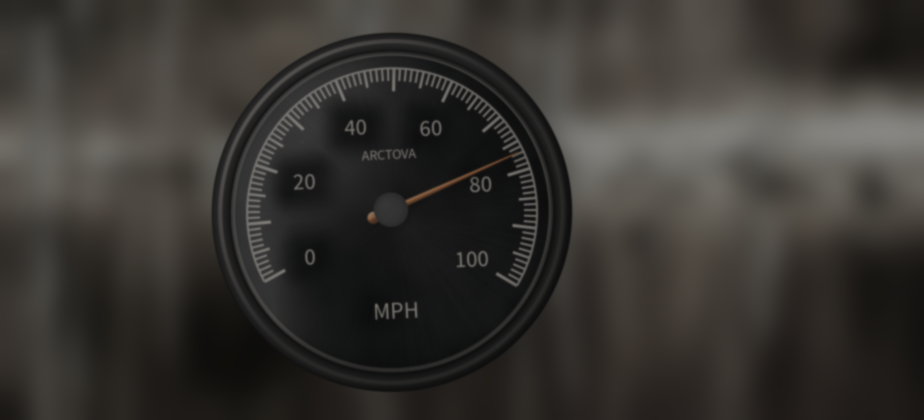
77; mph
